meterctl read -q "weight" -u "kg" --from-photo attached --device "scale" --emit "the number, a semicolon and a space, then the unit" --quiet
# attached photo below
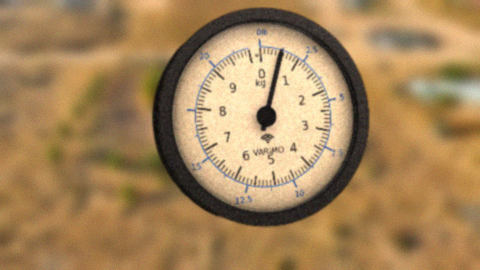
0.5; kg
